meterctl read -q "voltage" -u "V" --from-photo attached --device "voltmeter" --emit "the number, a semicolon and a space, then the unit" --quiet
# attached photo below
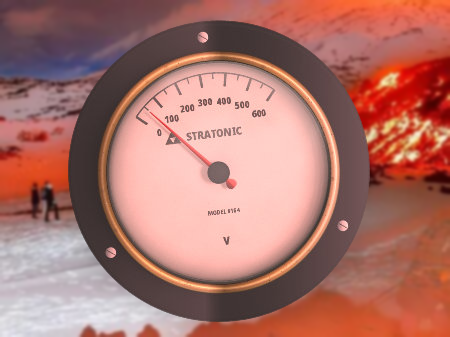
50; V
